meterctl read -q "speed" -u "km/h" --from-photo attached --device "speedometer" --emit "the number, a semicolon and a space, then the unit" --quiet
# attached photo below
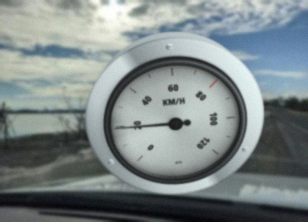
20; km/h
